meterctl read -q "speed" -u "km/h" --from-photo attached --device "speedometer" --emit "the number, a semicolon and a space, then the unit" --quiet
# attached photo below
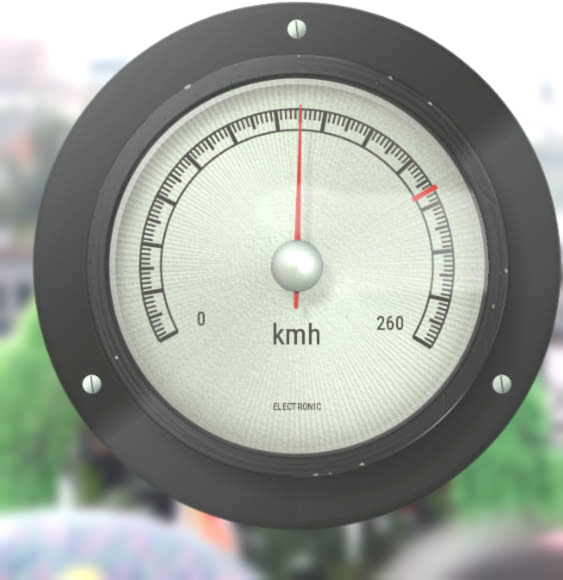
130; km/h
